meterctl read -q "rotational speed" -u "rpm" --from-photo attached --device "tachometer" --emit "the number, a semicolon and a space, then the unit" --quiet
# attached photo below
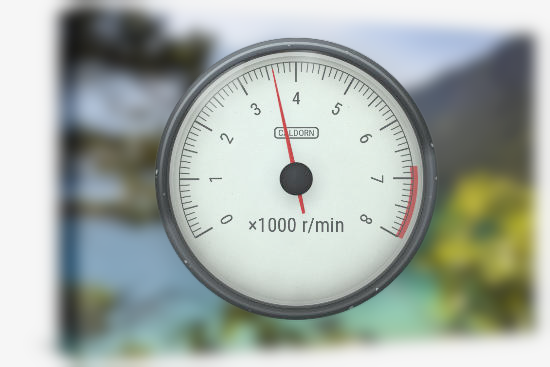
3600; rpm
